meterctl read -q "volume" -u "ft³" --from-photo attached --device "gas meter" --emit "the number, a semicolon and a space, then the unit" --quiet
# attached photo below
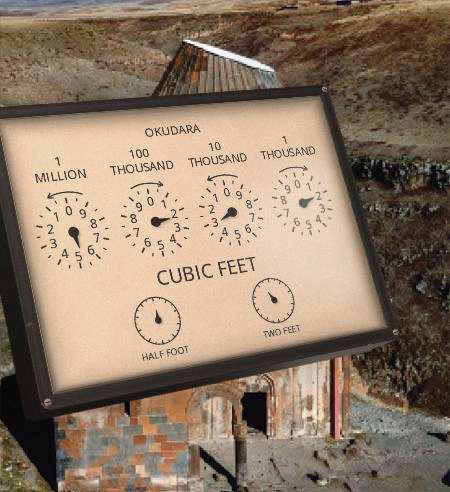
523200; ft³
